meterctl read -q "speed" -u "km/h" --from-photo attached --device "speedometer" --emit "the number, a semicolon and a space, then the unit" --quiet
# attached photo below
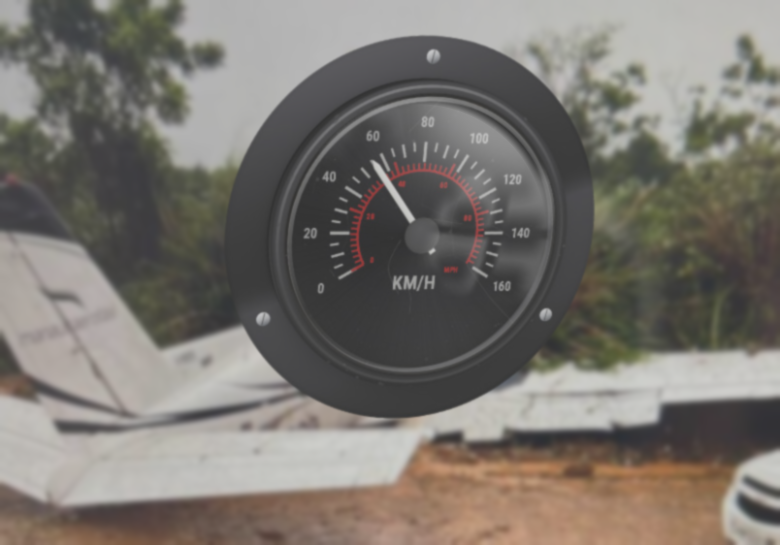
55; km/h
